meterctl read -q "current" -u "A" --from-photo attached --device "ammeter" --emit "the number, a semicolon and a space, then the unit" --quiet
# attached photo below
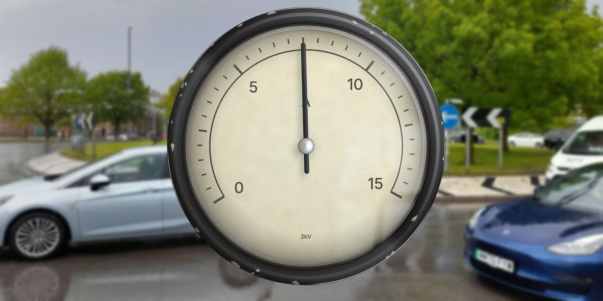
7.5; A
